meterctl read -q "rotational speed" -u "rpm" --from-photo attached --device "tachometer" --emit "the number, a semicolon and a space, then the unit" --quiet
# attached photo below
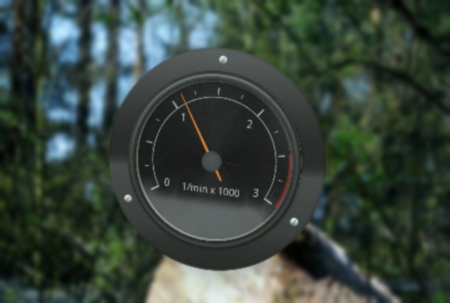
1125; rpm
